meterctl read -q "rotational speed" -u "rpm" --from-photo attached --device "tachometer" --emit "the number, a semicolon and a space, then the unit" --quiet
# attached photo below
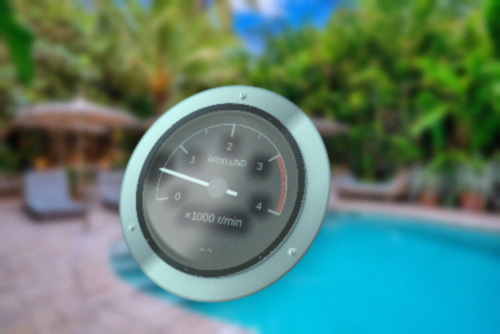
500; rpm
